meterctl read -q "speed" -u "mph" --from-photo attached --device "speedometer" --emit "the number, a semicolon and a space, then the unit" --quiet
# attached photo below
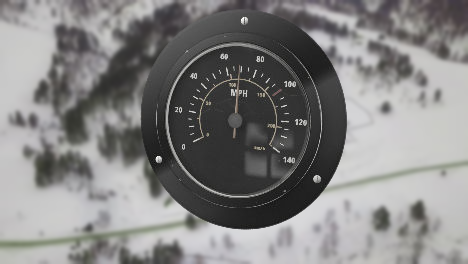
70; mph
